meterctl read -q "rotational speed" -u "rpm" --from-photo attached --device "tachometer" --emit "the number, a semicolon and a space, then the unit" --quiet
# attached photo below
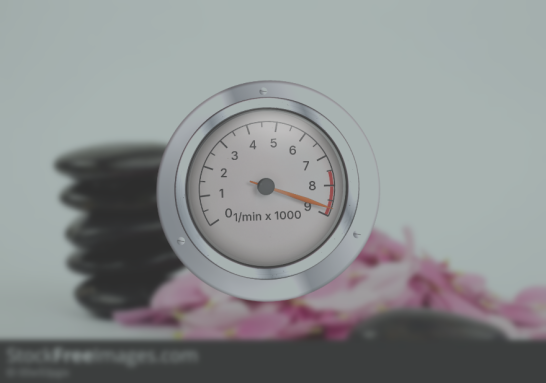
8750; rpm
